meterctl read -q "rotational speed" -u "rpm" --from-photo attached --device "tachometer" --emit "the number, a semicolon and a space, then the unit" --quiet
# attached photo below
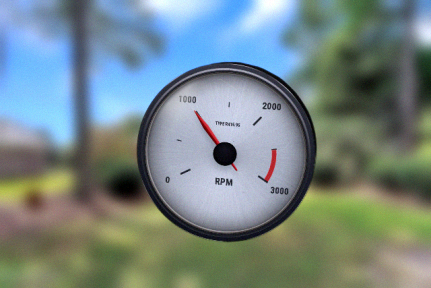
1000; rpm
